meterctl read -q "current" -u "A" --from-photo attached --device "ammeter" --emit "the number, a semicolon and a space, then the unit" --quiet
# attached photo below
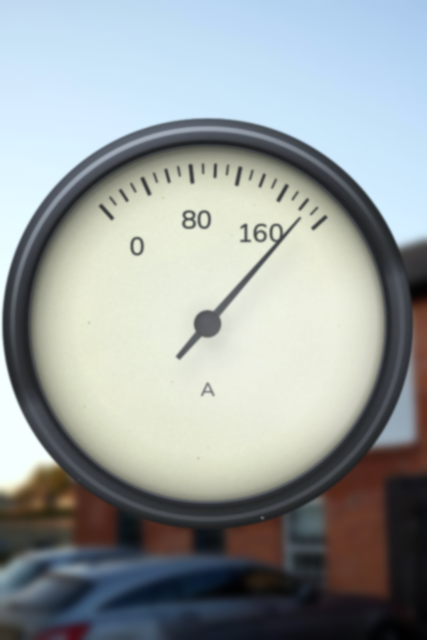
185; A
